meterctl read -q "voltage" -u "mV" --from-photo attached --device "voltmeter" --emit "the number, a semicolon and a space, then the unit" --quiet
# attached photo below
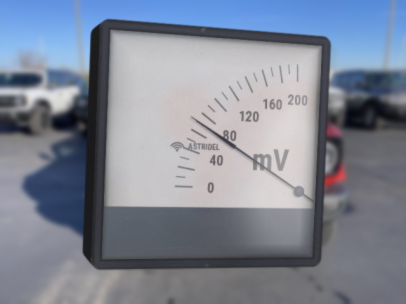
70; mV
